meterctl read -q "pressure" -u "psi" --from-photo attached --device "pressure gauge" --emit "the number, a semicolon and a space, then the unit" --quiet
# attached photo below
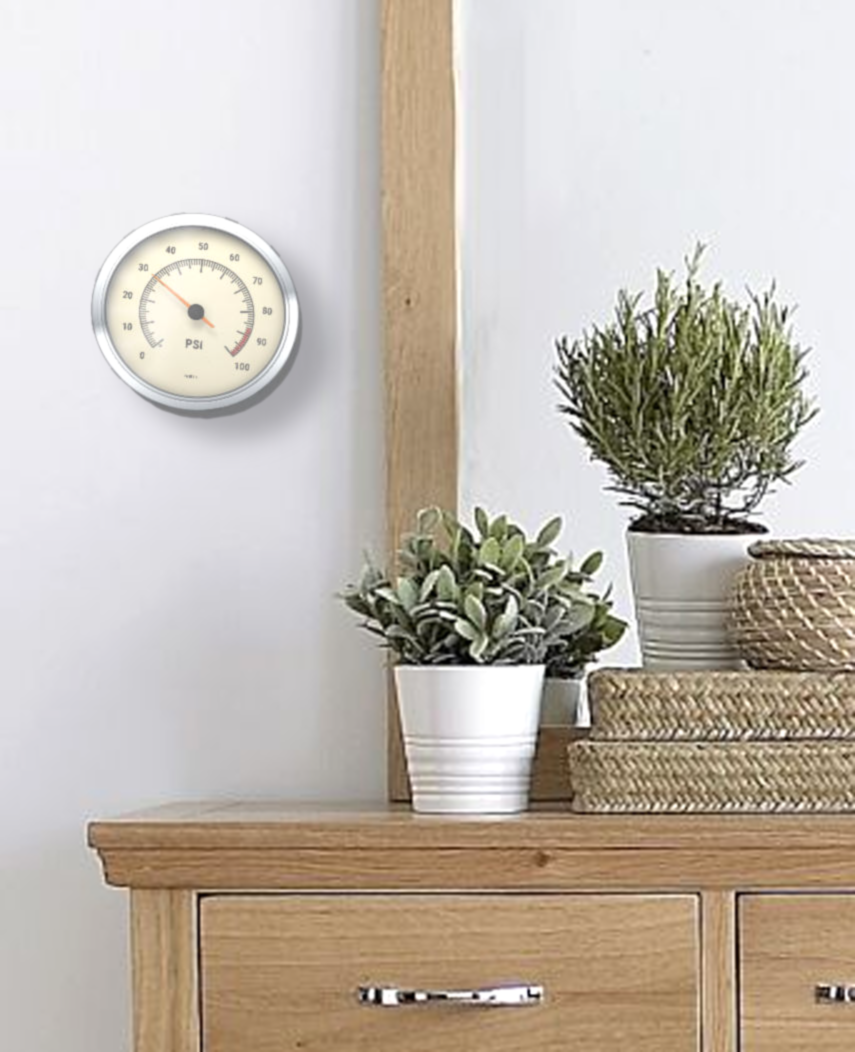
30; psi
